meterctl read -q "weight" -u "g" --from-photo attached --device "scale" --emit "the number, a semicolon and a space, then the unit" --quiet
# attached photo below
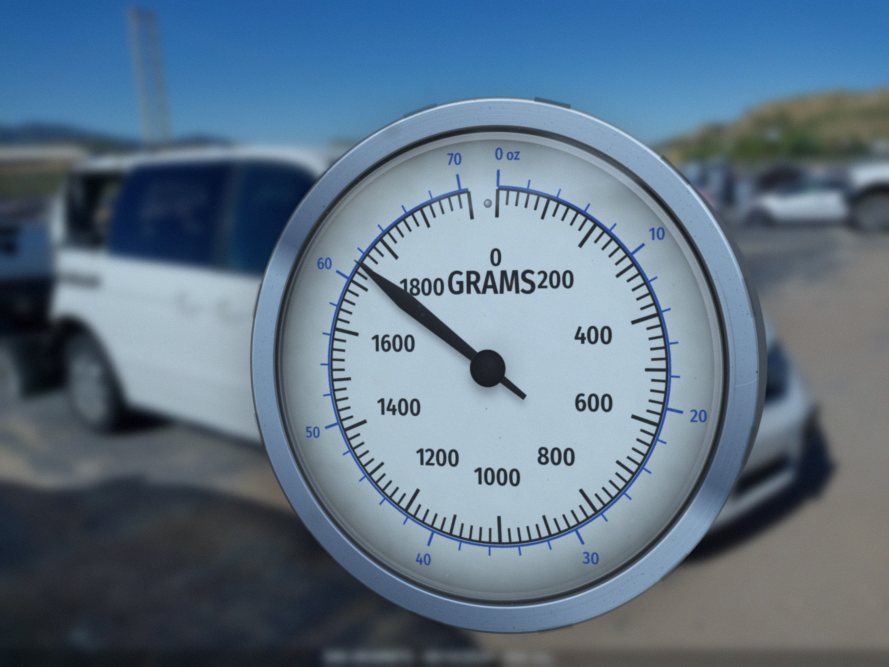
1740; g
